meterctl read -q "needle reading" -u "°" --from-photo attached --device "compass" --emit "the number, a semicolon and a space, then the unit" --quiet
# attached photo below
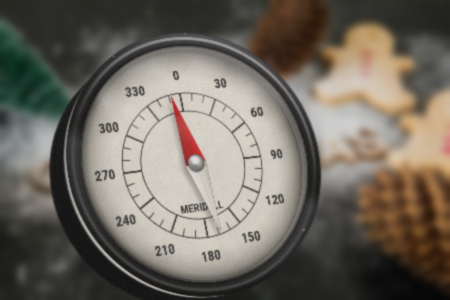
350; °
